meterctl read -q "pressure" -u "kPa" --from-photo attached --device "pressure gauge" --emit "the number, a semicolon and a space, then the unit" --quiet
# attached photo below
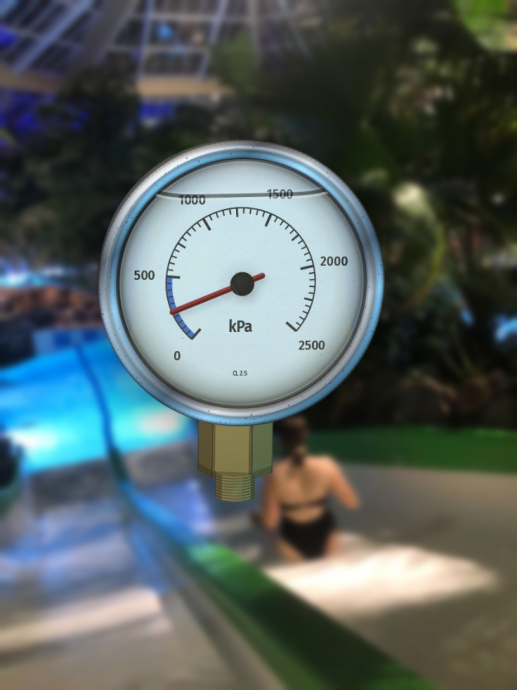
250; kPa
